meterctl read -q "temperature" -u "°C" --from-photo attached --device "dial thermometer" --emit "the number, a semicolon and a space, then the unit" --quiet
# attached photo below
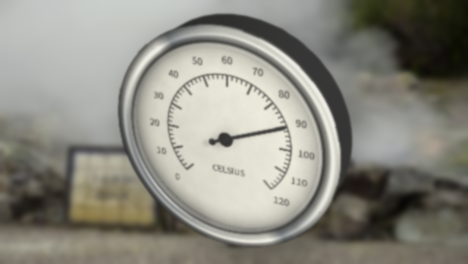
90; °C
